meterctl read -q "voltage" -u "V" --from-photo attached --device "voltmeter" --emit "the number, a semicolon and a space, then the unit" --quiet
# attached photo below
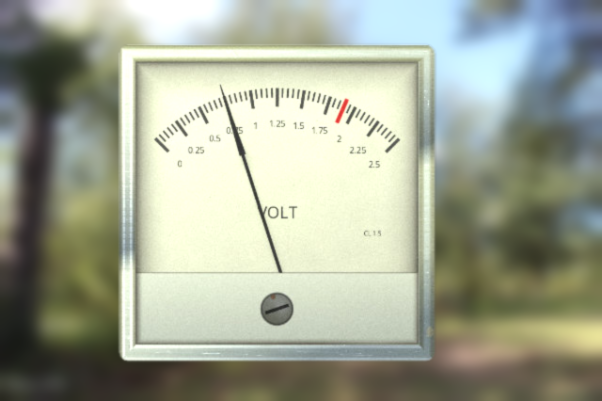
0.75; V
